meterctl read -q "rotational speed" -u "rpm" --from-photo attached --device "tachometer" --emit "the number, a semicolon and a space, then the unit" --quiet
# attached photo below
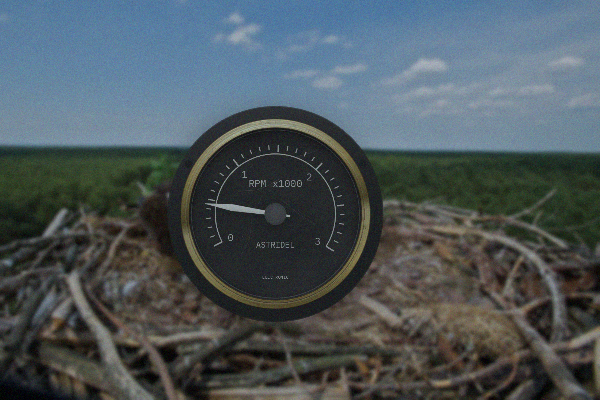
450; rpm
